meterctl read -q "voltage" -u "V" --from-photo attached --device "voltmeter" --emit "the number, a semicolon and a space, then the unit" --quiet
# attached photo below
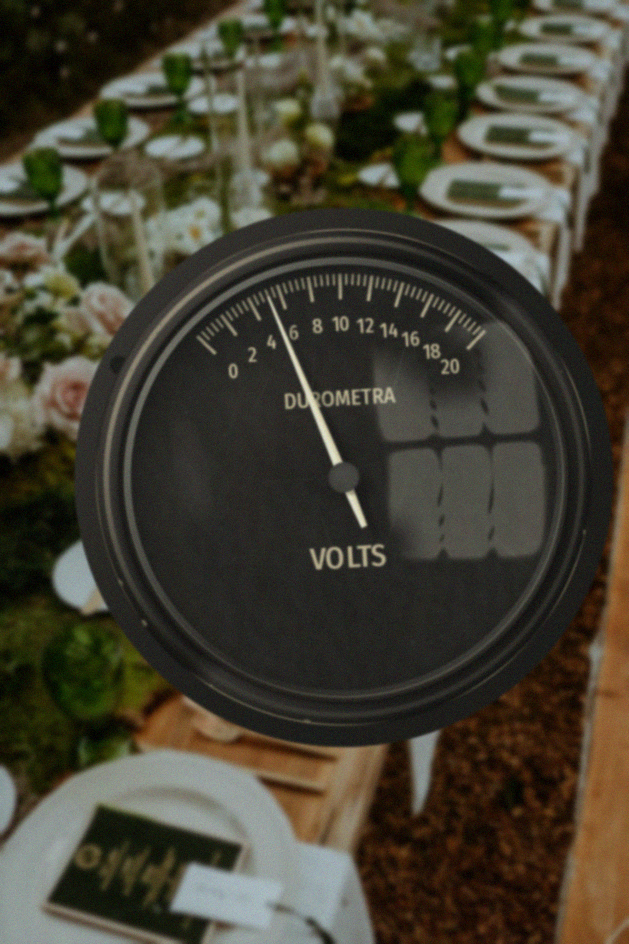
5.2; V
